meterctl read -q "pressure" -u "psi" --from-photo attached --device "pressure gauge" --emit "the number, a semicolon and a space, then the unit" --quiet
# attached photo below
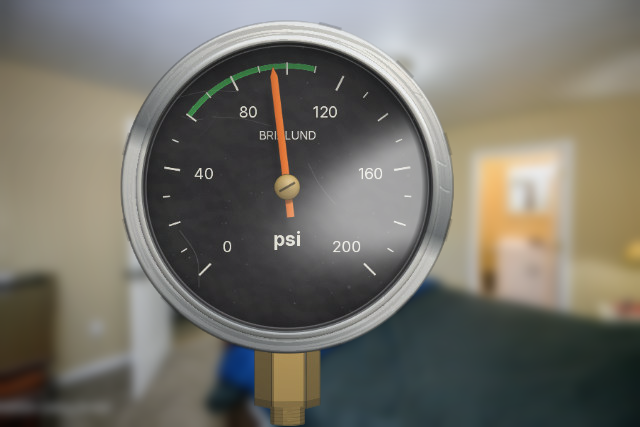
95; psi
